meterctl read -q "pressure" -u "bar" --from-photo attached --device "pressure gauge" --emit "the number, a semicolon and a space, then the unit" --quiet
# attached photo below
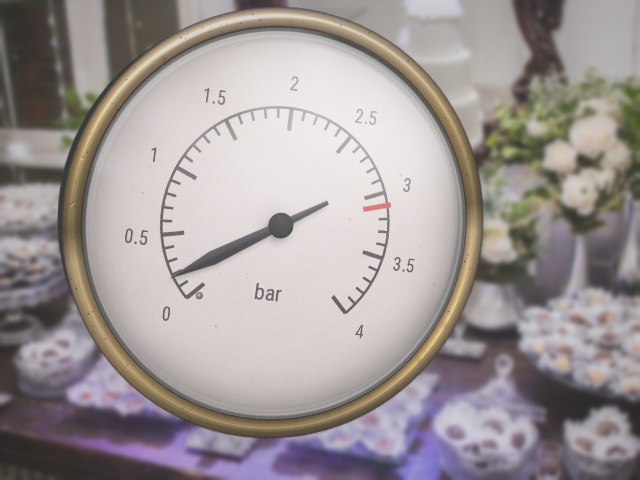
0.2; bar
